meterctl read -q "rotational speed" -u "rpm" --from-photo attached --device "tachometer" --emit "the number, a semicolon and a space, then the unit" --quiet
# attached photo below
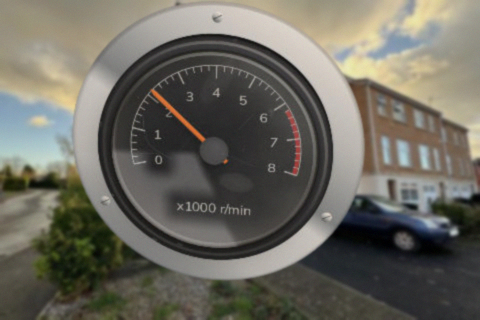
2200; rpm
